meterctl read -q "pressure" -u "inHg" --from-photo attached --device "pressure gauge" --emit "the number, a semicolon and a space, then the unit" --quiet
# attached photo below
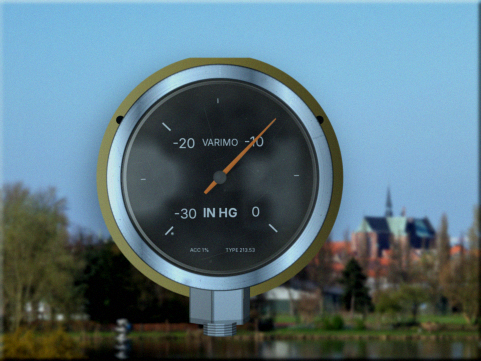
-10; inHg
